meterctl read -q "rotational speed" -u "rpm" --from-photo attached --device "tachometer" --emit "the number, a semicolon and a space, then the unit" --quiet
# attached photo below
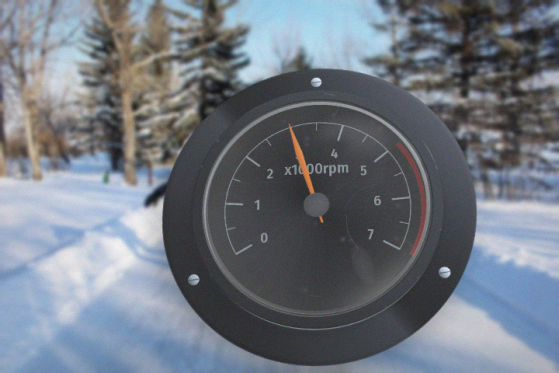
3000; rpm
